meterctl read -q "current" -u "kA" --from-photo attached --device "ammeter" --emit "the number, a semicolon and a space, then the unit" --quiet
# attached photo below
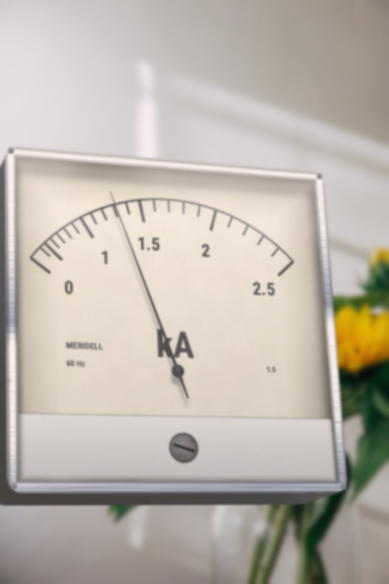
1.3; kA
